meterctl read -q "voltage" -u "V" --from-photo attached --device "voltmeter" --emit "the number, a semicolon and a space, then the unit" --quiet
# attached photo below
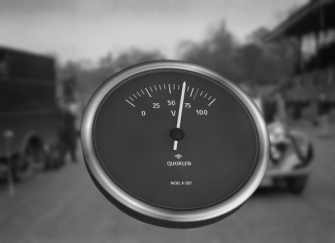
65; V
